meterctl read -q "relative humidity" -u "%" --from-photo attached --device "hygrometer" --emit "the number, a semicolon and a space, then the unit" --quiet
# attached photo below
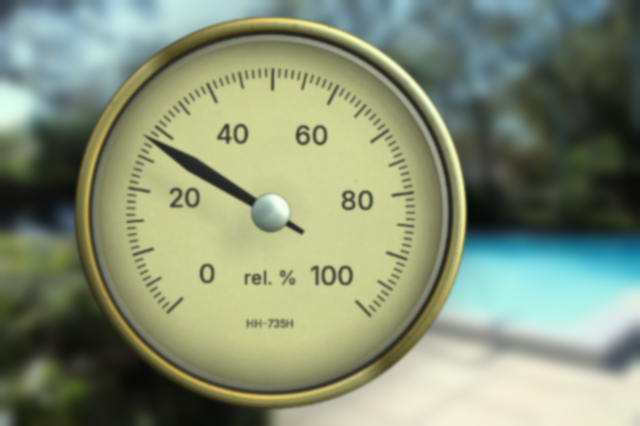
28; %
